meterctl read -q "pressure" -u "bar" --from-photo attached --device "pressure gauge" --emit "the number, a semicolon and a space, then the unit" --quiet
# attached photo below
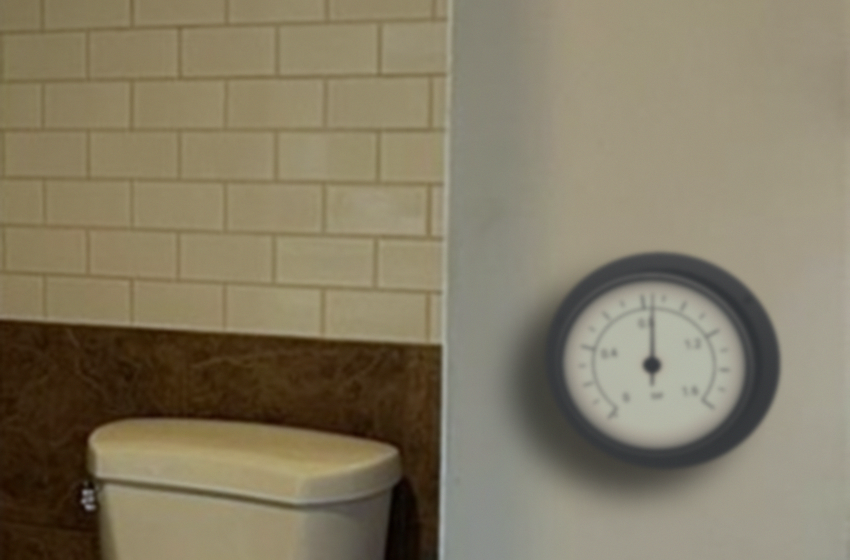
0.85; bar
